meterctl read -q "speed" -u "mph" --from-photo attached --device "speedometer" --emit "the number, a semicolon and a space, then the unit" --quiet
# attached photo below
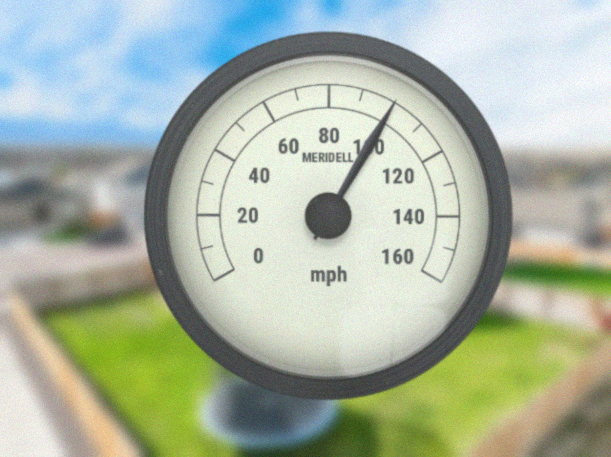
100; mph
